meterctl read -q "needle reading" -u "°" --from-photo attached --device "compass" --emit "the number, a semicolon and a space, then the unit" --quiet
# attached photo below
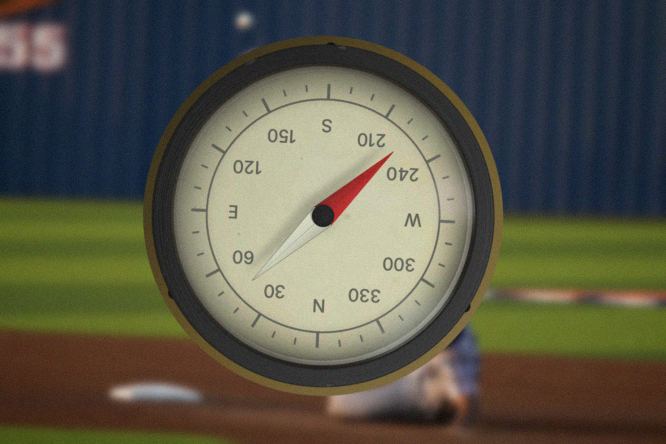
225; °
